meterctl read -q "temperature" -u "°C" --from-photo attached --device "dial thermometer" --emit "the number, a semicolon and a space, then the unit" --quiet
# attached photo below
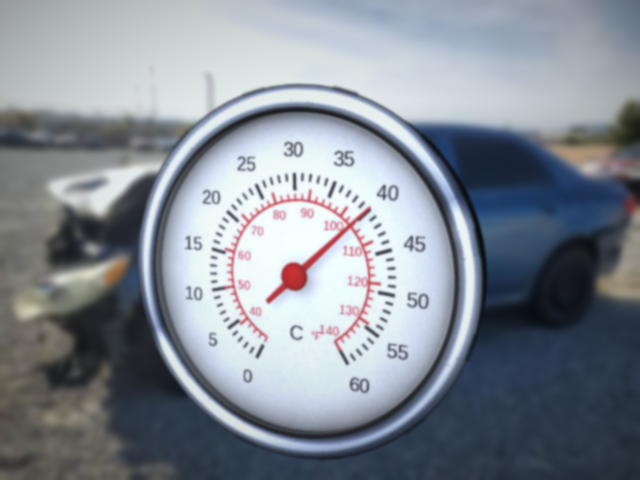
40; °C
